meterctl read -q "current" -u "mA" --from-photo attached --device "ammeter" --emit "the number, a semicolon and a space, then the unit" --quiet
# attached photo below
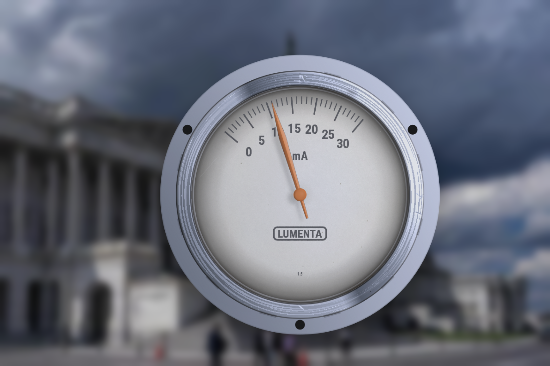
11; mA
